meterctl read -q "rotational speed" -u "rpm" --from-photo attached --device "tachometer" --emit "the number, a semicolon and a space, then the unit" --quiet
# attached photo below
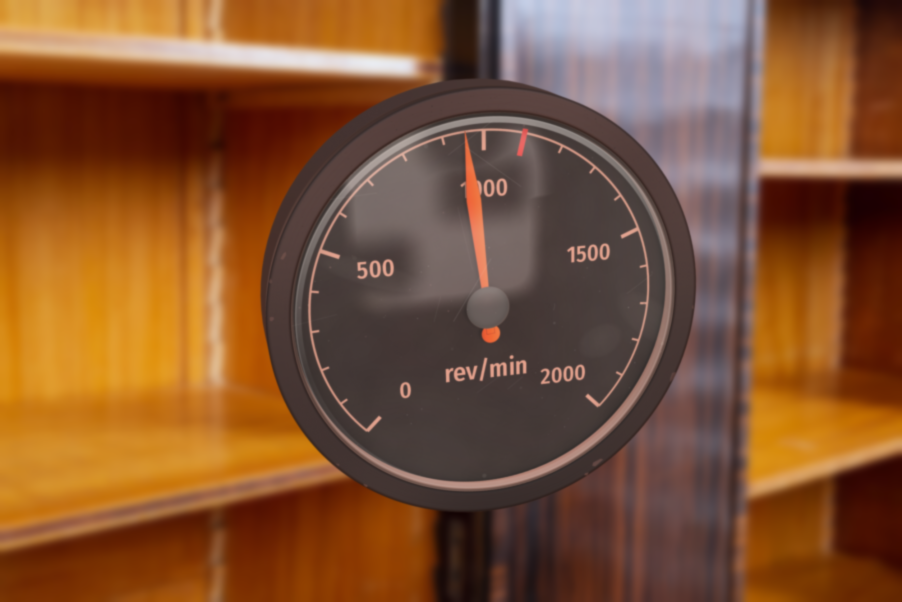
950; rpm
